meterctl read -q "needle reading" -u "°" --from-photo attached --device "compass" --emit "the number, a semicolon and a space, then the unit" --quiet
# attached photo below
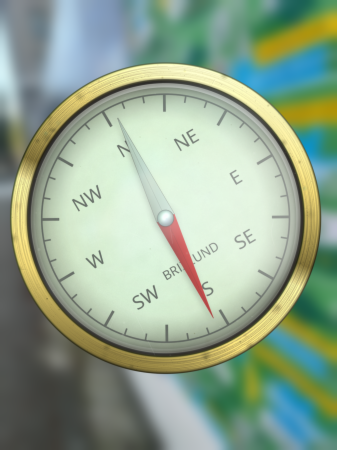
185; °
